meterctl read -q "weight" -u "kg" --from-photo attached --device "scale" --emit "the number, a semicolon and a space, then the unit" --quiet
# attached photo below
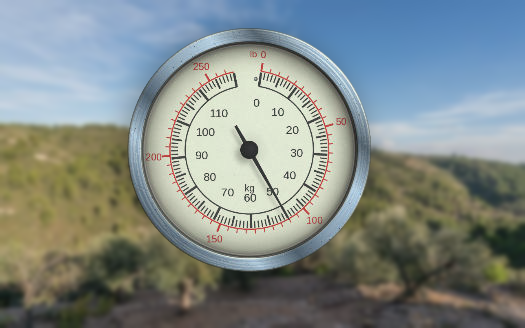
50; kg
